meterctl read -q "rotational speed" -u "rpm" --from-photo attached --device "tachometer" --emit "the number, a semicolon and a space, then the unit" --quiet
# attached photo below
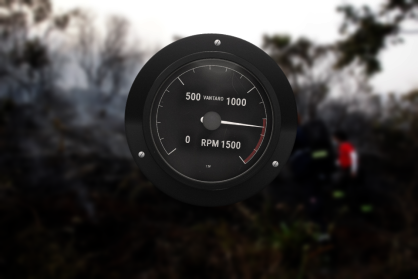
1250; rpm
